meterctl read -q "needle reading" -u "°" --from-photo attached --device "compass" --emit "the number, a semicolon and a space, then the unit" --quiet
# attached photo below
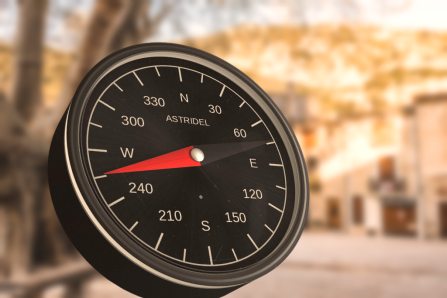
255; °
